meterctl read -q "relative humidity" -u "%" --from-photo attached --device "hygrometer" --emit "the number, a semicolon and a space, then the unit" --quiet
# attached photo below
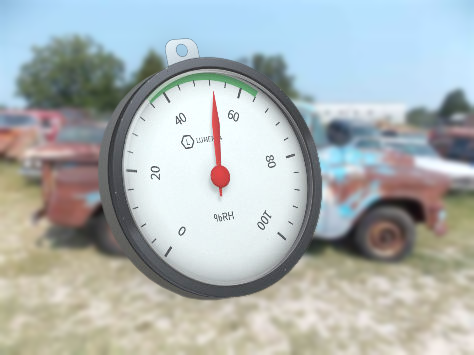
52; %
